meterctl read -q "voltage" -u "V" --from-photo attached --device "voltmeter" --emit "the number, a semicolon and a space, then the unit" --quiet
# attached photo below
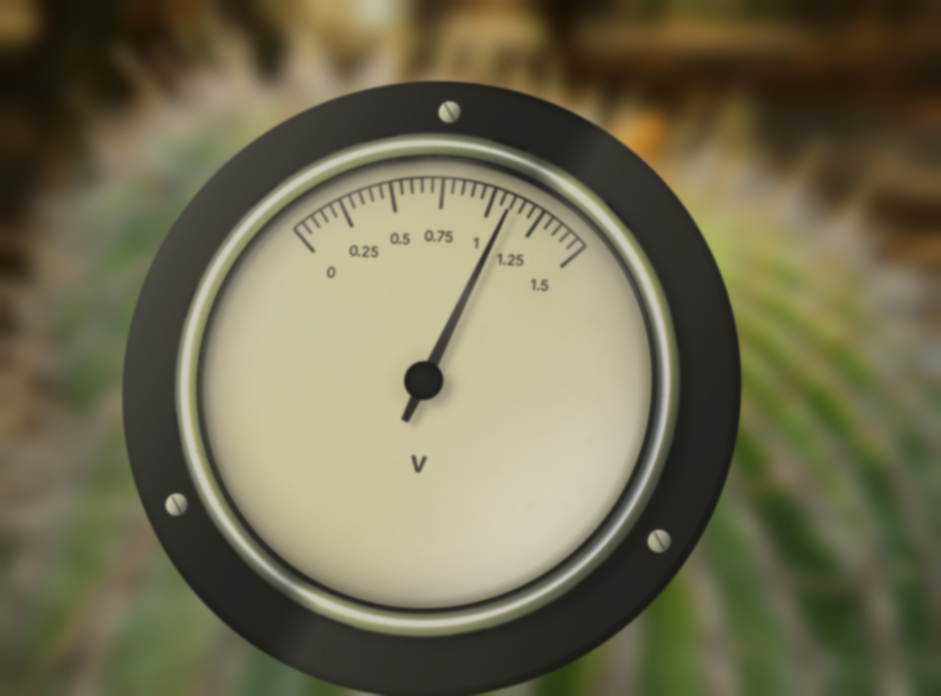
1.1; V
